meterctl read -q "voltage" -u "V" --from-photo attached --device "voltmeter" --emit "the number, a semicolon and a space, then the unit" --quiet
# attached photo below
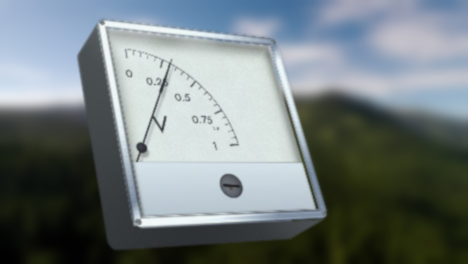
0.3; V
